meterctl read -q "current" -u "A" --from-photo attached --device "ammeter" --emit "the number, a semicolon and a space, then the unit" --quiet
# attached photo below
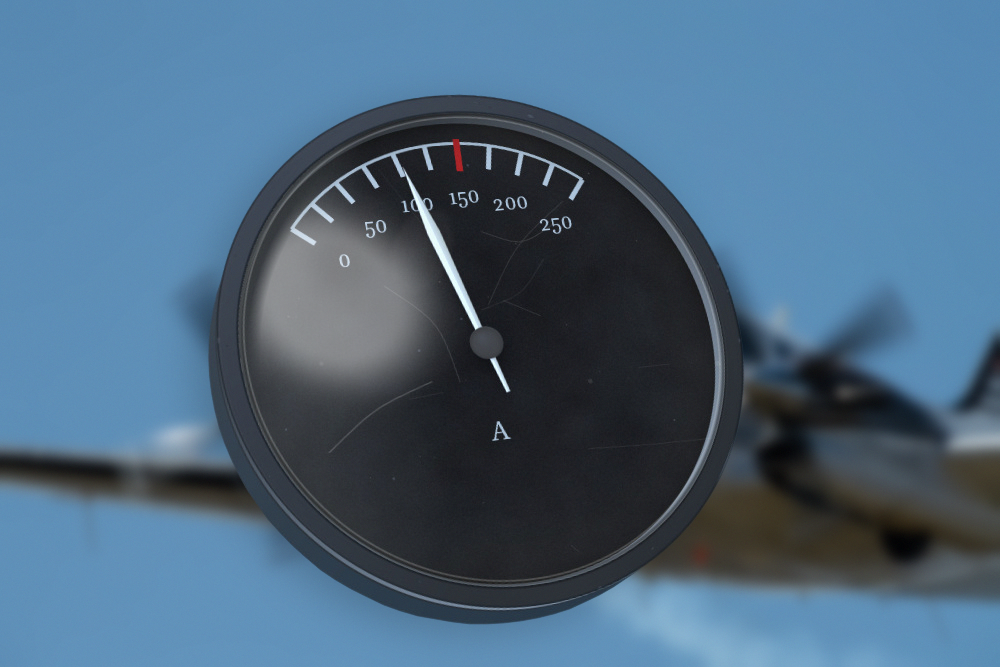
100; A
